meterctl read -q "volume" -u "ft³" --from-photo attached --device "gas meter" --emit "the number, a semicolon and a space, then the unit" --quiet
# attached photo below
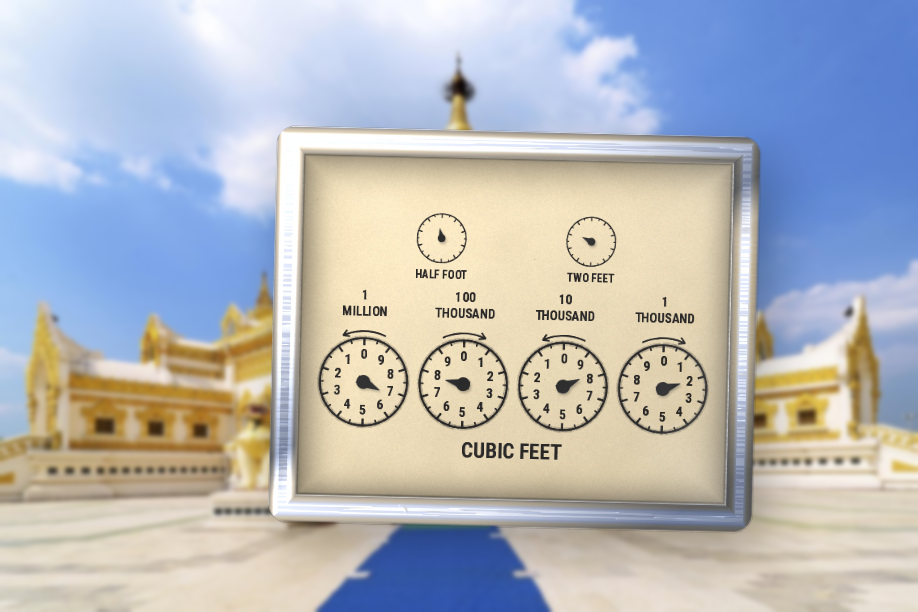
678200; ft³
